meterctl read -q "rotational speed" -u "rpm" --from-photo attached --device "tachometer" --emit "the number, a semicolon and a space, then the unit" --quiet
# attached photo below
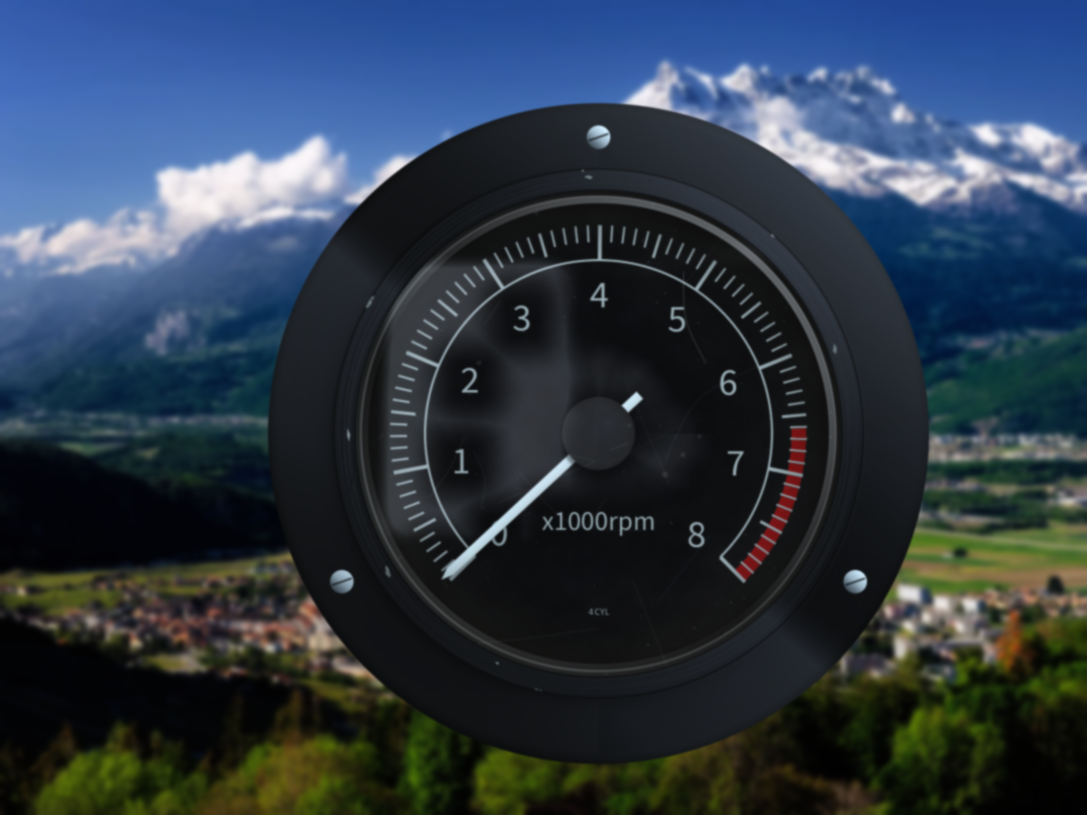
50; rpm
